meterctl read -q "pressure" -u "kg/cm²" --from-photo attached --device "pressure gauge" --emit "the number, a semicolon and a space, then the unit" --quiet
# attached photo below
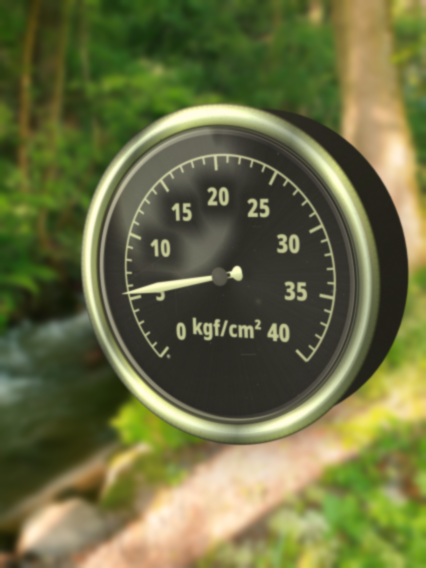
5.5; kg/cm²
